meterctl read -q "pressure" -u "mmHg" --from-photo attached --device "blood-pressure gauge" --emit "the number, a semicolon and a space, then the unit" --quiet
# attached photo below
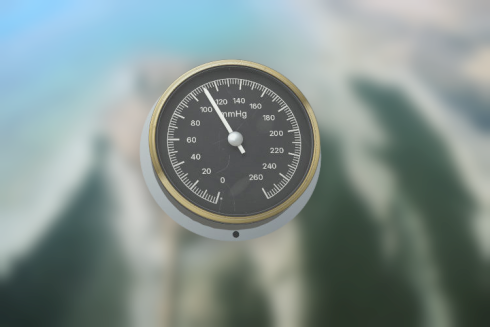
110; mmHg
